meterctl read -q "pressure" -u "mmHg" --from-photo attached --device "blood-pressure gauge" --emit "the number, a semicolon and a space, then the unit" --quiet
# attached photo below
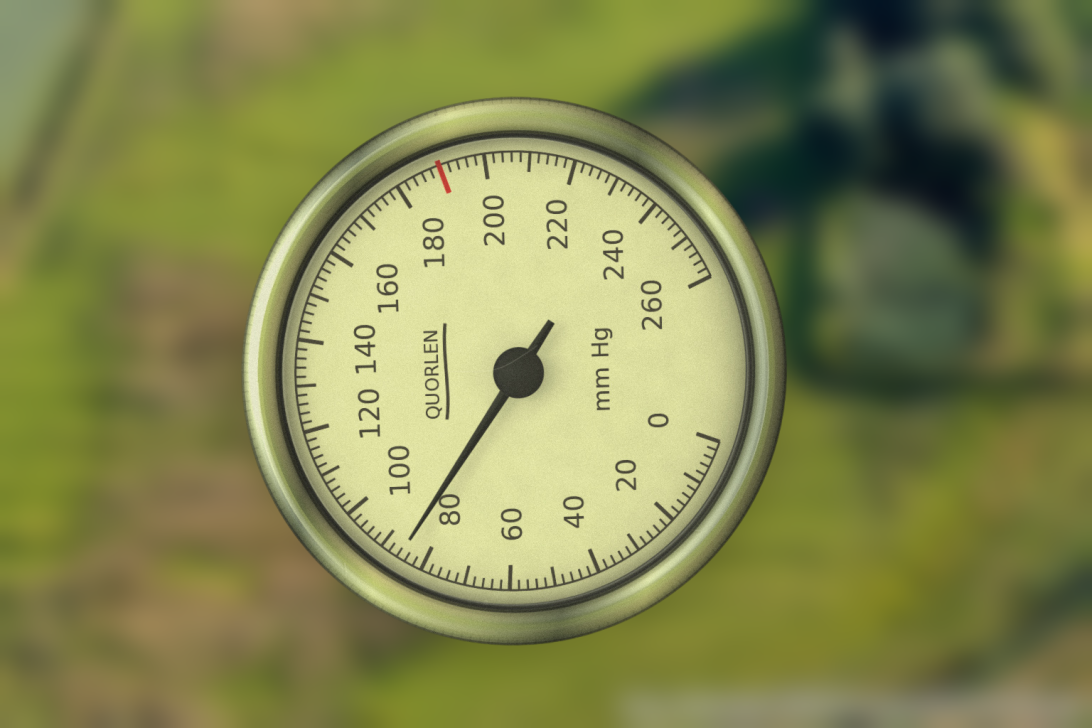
86; mmHg
